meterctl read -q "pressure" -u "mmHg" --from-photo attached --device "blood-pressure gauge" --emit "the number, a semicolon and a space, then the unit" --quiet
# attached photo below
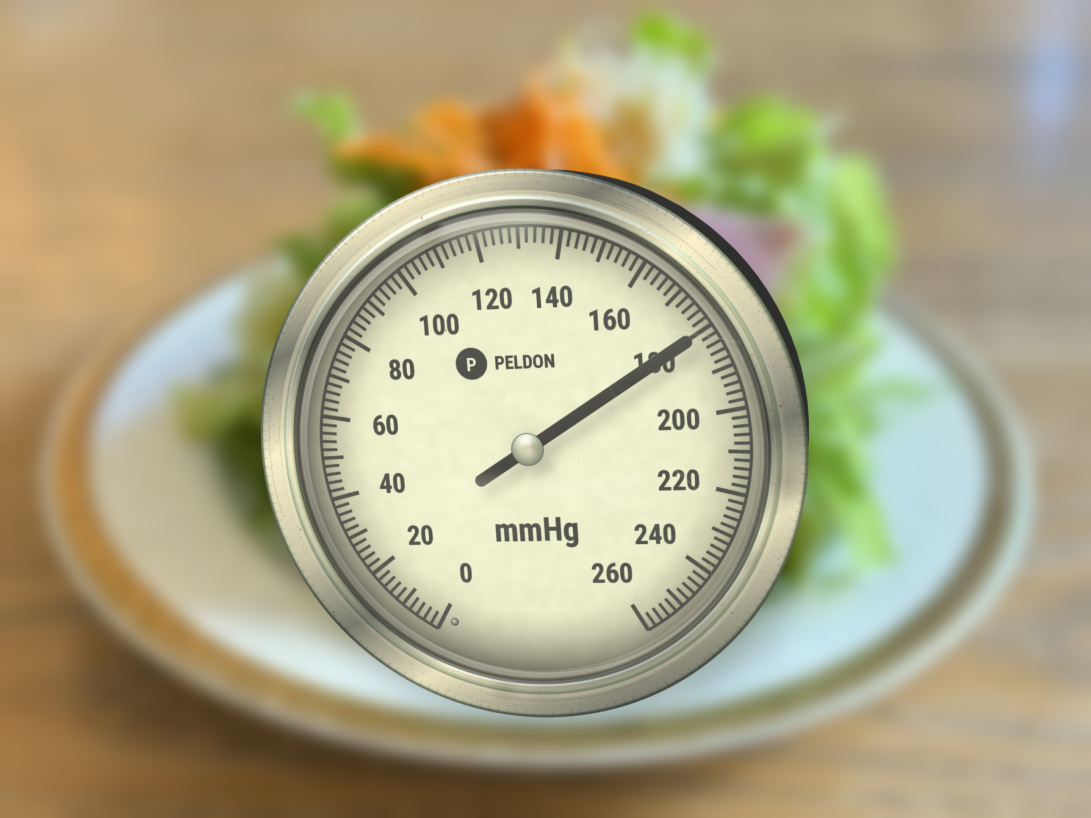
180; mmHg
